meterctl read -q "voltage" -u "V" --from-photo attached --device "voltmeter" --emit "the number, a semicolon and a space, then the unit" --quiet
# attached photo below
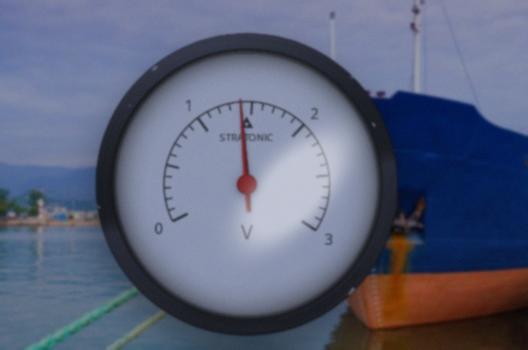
1.4; V
